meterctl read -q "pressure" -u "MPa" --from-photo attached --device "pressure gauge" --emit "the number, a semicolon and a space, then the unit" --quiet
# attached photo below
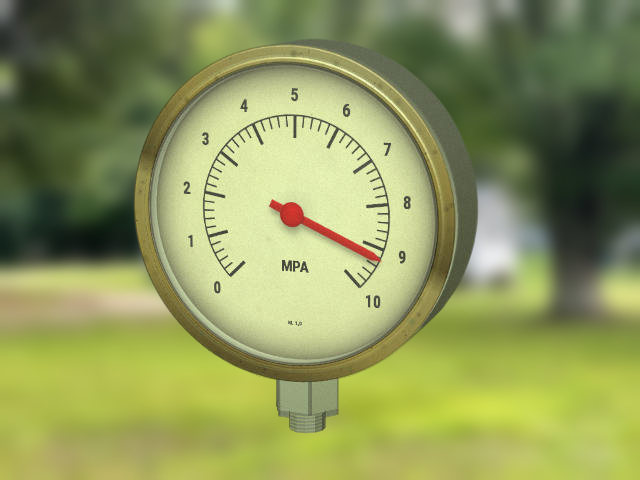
9.2; MPa
